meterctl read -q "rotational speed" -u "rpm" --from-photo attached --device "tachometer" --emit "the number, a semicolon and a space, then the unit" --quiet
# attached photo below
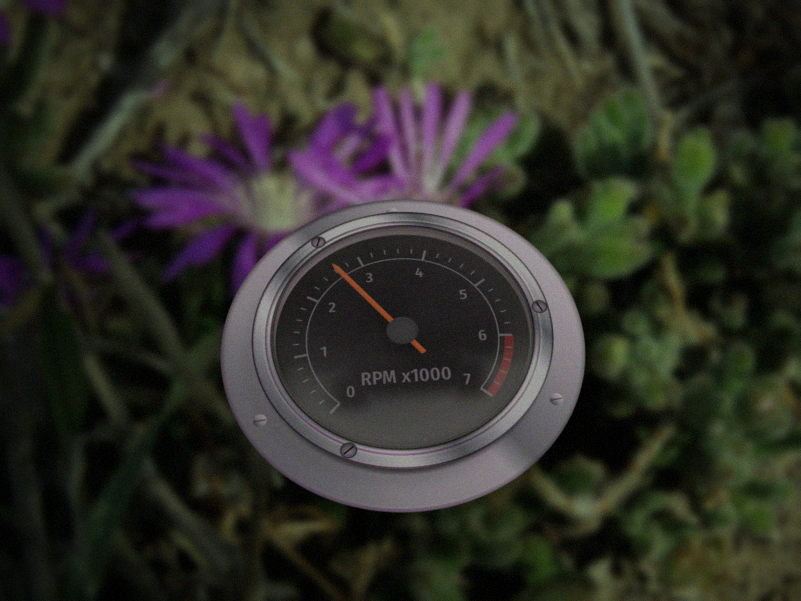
2600; rpm
